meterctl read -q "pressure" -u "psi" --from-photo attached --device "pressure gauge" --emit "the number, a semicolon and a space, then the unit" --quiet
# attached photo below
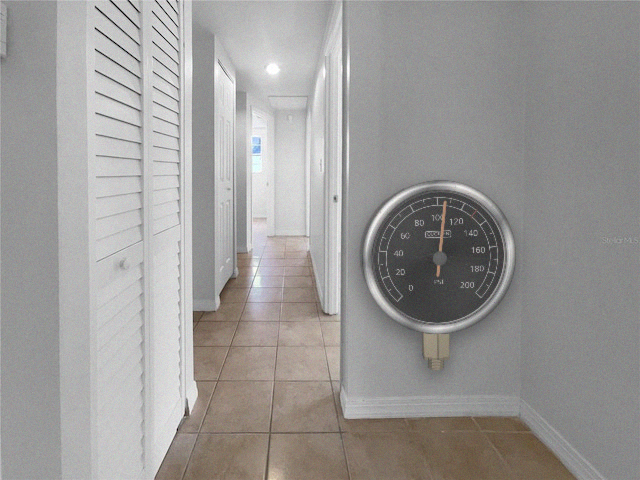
105; psi
